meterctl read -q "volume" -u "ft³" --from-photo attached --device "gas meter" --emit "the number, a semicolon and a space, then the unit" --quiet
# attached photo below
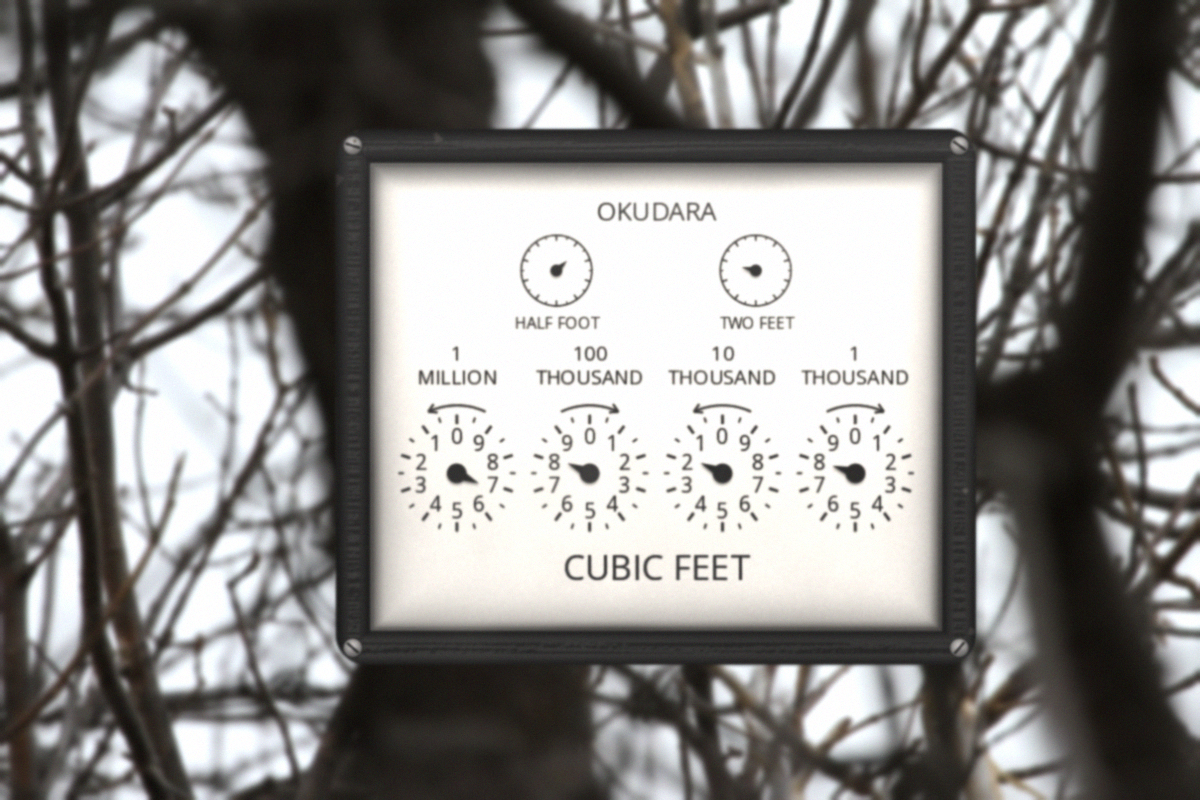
681800; ft³
